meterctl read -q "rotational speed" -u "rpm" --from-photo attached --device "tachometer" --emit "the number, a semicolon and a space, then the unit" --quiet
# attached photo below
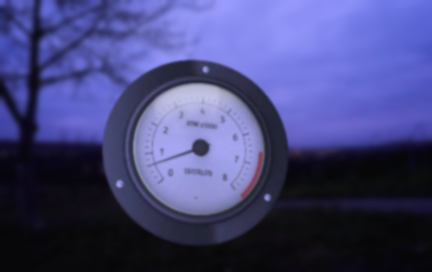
600; rpm
